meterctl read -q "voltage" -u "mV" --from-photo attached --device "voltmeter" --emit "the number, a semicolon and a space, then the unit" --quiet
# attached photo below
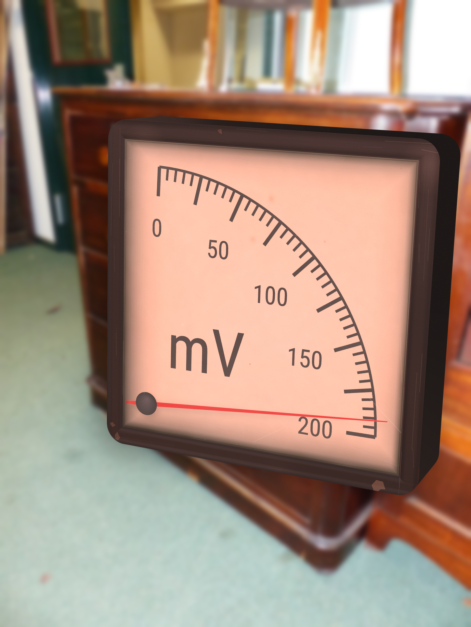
190; mV
